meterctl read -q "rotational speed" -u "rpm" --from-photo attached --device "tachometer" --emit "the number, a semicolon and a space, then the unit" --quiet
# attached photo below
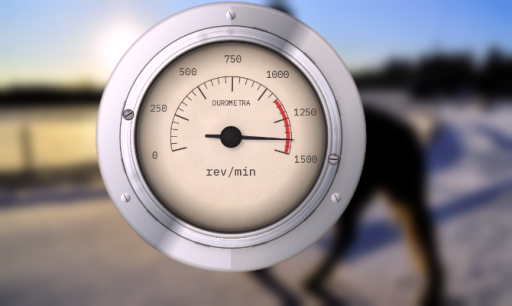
1400; rpm
